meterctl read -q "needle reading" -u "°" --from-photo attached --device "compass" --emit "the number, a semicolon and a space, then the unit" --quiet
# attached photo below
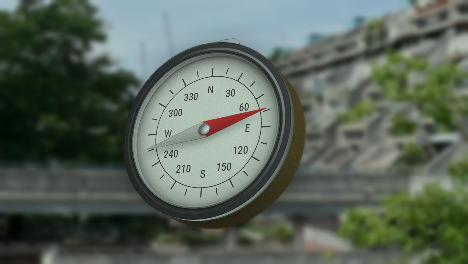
75; °
